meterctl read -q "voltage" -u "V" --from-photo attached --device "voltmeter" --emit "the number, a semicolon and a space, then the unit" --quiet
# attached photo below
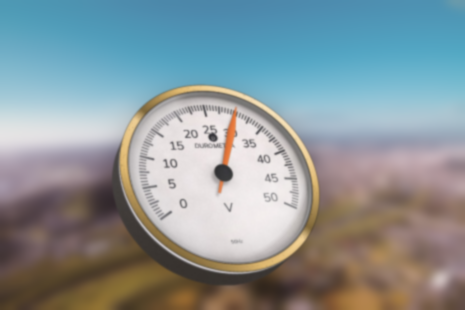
30; V
